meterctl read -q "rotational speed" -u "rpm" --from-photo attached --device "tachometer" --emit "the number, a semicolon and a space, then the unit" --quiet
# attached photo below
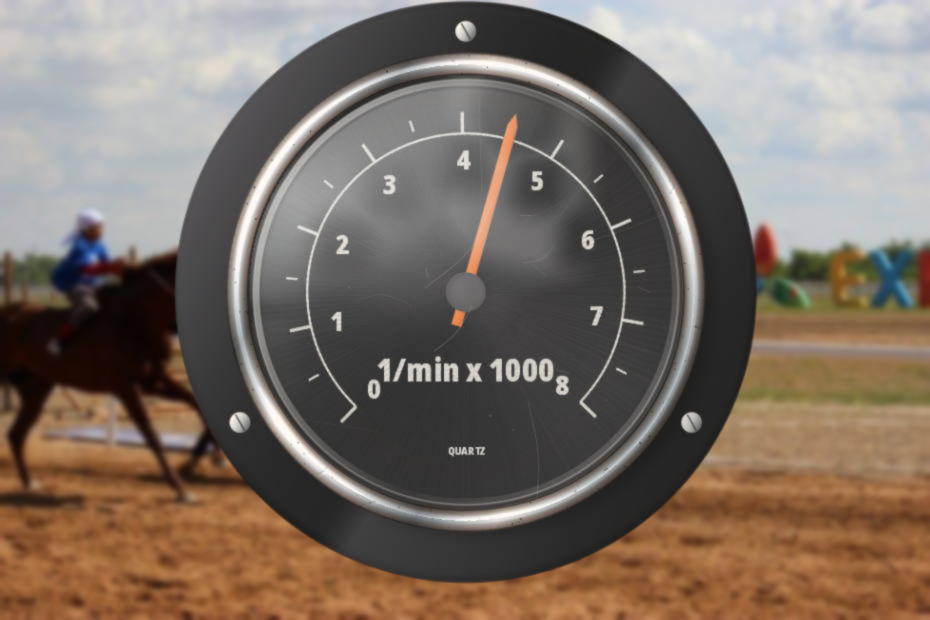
4500; rpm
